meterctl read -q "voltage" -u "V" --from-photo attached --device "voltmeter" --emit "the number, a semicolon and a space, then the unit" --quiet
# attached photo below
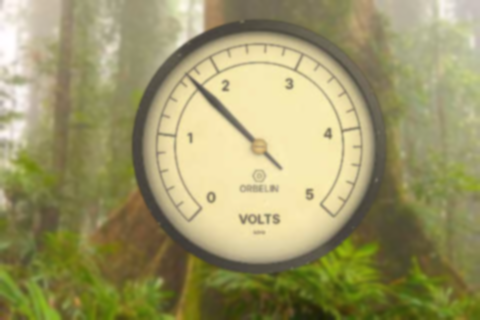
1.7; V
